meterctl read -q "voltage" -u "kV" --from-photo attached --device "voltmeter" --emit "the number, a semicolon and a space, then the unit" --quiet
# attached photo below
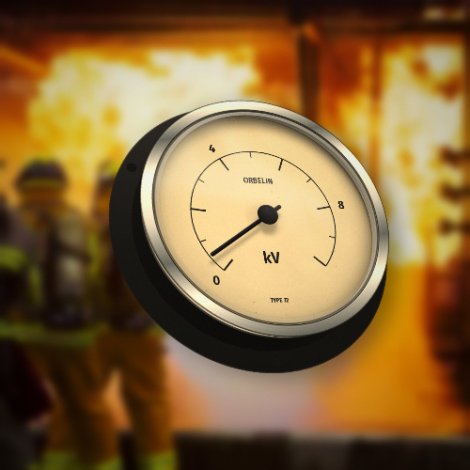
0.5; kV
